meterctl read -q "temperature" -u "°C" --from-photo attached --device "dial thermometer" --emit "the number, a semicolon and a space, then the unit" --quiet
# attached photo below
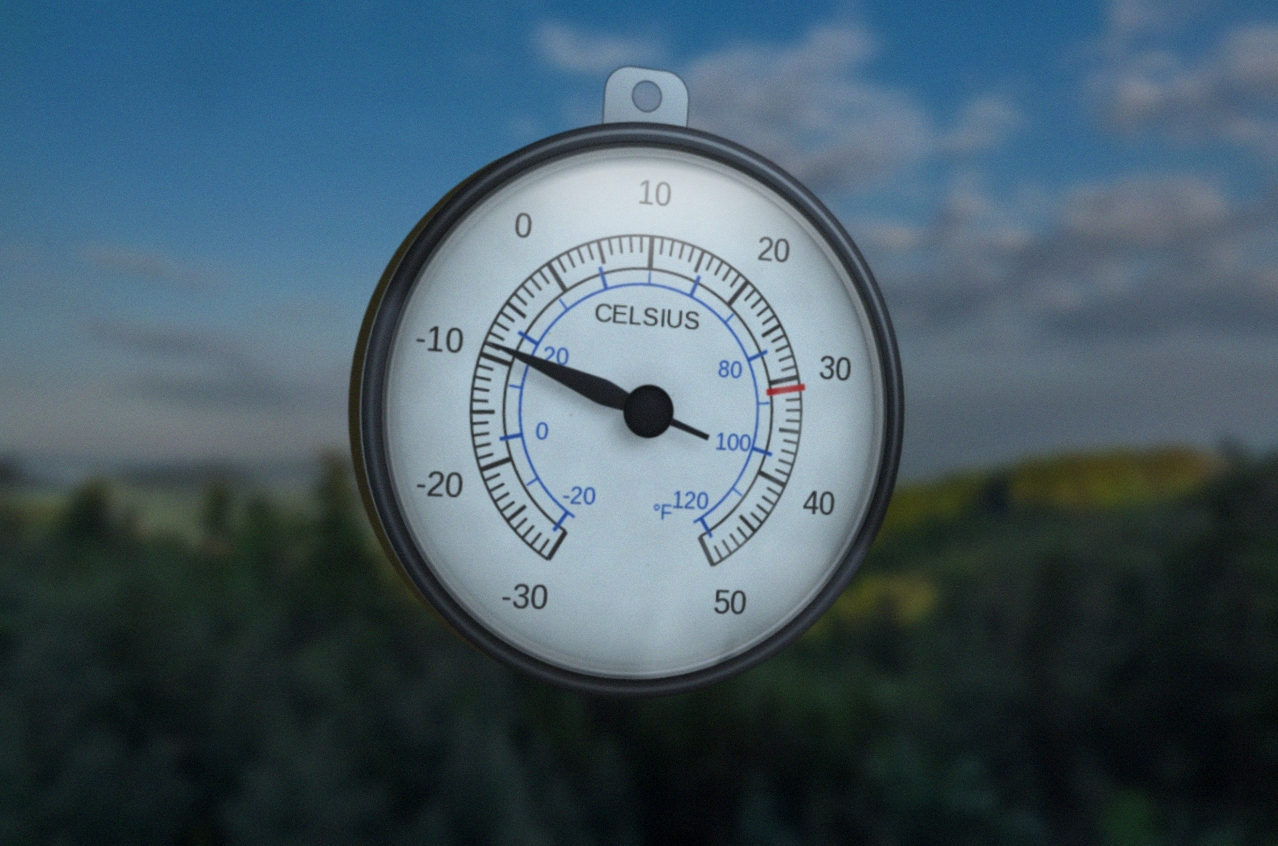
-9; °C
